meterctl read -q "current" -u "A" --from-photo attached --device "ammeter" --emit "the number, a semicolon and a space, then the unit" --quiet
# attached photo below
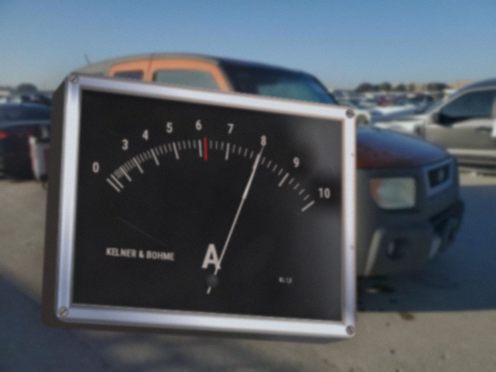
8; A
